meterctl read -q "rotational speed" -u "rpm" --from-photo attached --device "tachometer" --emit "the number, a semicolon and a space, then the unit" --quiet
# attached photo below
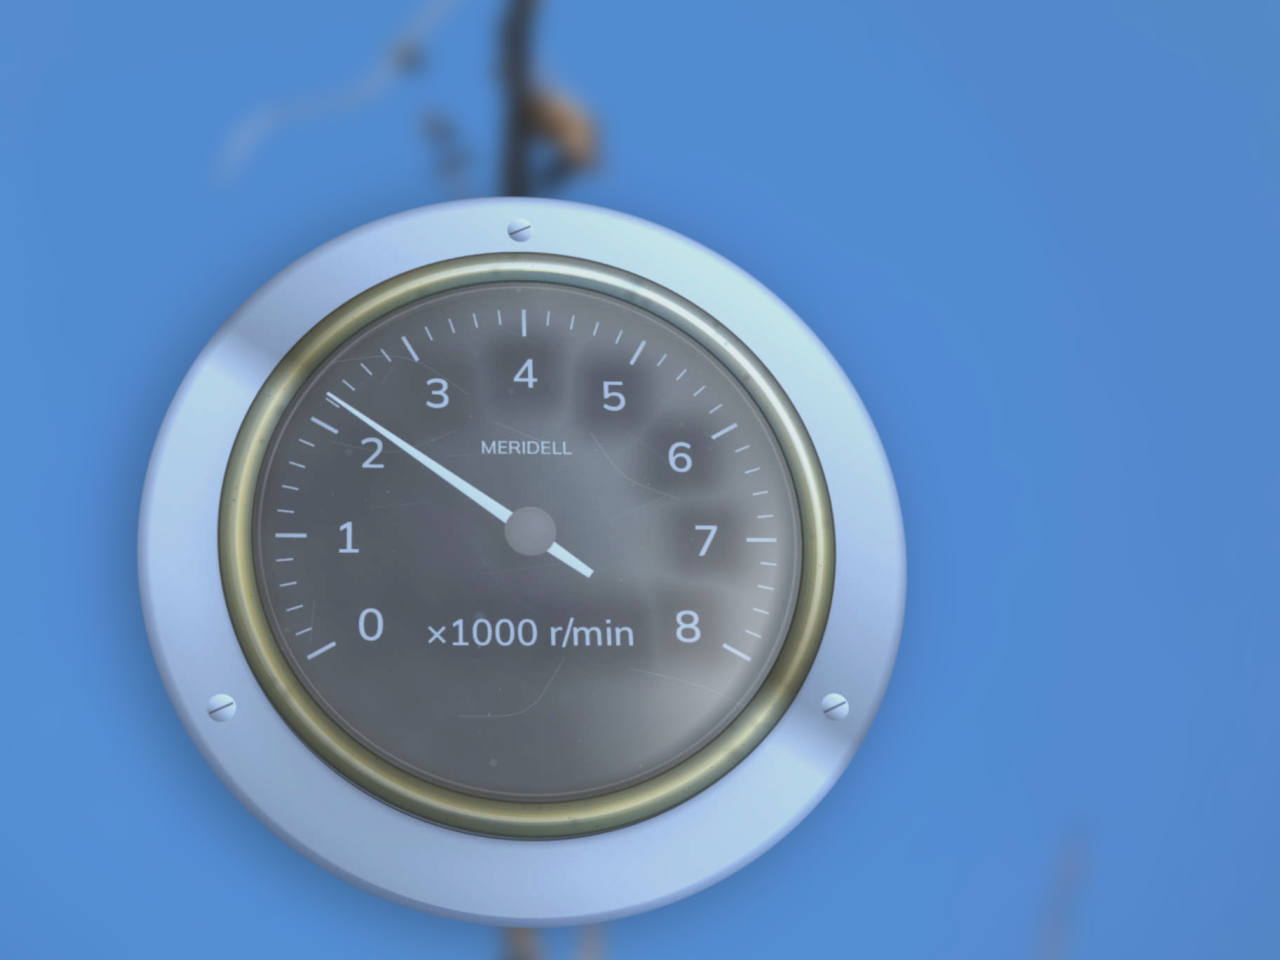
2200; rpm
